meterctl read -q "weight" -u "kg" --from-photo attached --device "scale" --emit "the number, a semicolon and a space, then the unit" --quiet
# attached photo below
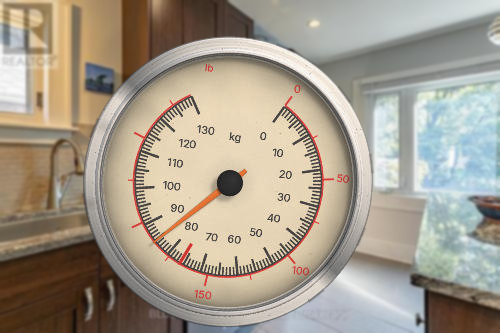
85; kg
